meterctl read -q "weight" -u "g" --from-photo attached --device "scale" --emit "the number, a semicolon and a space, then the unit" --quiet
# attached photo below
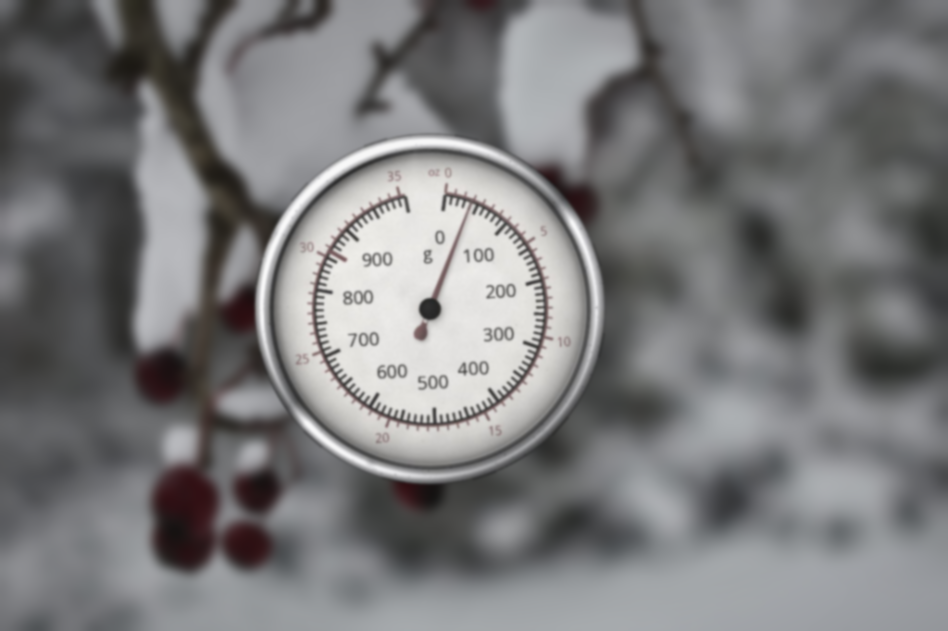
40; g
